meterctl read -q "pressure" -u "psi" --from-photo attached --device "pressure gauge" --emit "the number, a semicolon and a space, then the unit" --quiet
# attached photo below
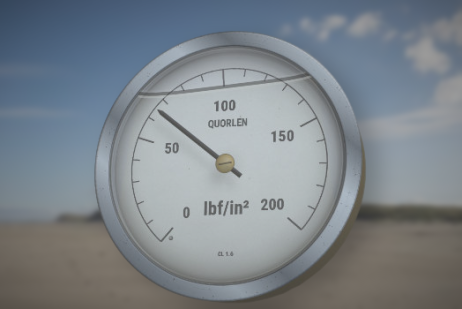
65; psi
